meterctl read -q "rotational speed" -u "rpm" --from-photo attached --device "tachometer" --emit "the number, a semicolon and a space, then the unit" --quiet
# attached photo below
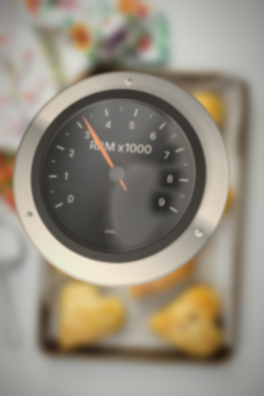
3250; rpm
